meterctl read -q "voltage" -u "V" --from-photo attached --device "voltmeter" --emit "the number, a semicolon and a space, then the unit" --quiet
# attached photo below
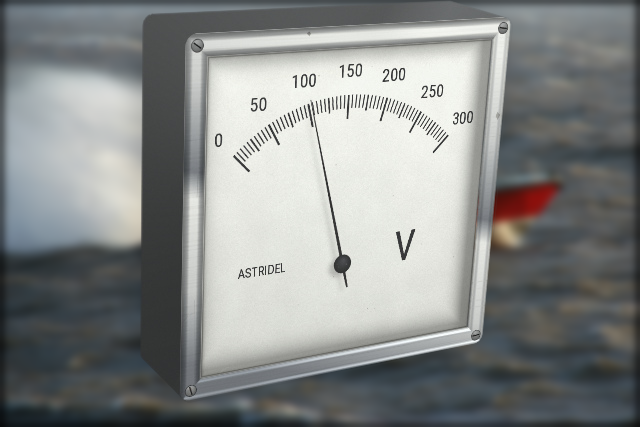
100; V
